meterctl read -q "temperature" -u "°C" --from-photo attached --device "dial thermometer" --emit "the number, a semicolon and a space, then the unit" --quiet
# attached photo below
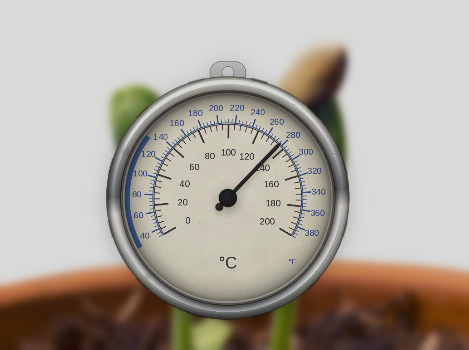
136; °C
